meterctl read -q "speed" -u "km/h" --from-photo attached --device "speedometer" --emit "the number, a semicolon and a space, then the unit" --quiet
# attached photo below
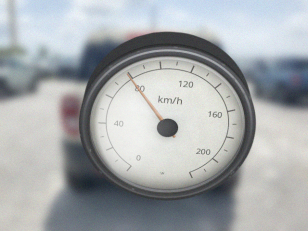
80; km/h
